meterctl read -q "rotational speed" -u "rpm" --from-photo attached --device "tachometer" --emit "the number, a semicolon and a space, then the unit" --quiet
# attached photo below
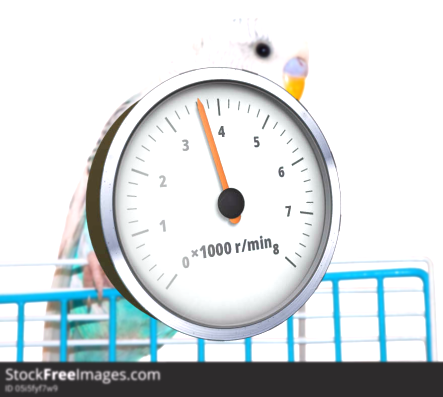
3600; rpm
